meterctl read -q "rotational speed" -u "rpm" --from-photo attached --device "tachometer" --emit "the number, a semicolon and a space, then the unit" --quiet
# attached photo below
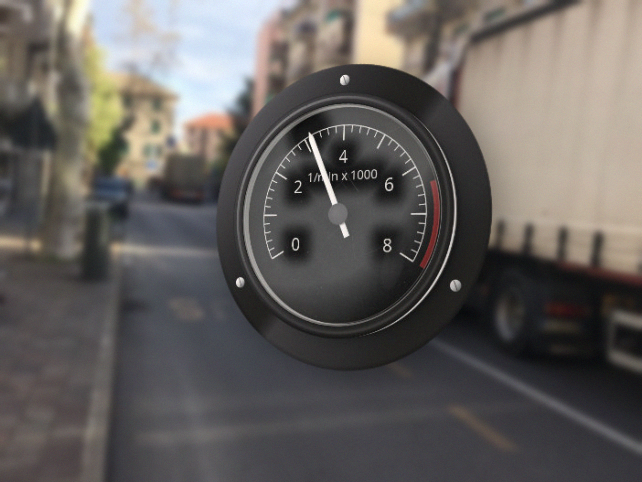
3200; rpm
